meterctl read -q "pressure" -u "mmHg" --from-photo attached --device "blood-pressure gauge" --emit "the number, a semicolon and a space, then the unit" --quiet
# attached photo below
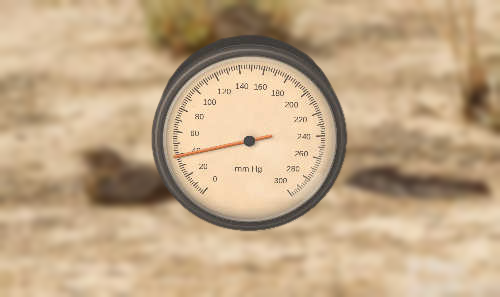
40; mmHg
